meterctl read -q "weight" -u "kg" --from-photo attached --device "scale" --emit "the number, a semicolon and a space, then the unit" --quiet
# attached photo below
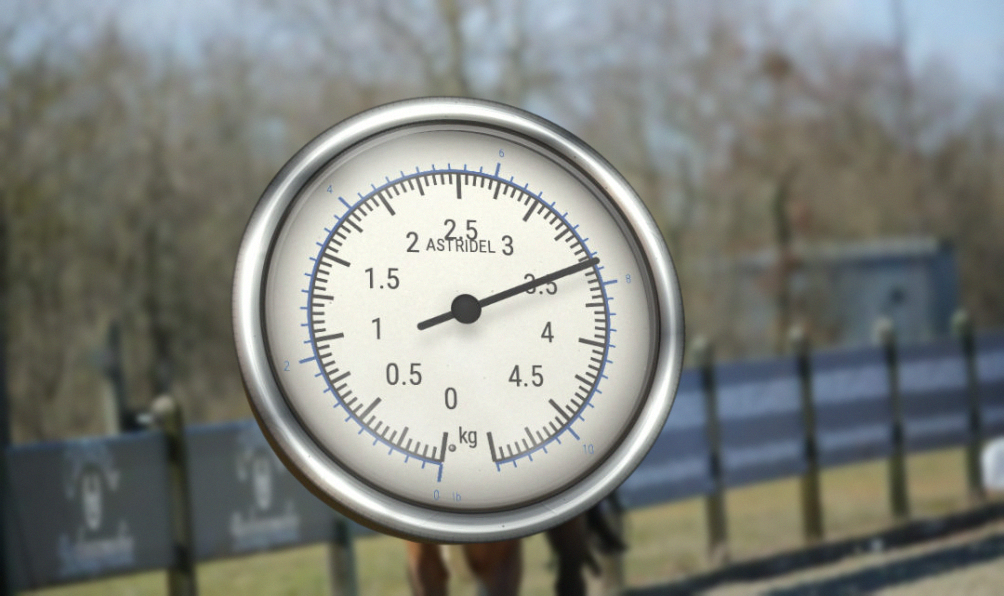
3.5; kg
